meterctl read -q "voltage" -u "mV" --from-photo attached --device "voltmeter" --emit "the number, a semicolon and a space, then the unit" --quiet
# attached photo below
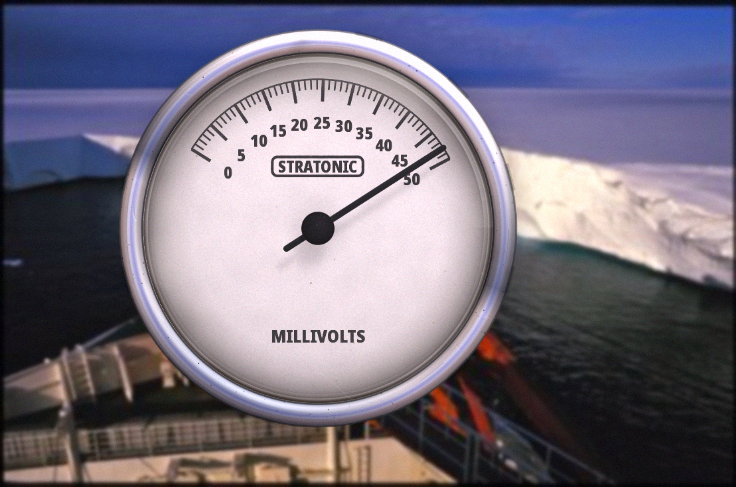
48; mV
